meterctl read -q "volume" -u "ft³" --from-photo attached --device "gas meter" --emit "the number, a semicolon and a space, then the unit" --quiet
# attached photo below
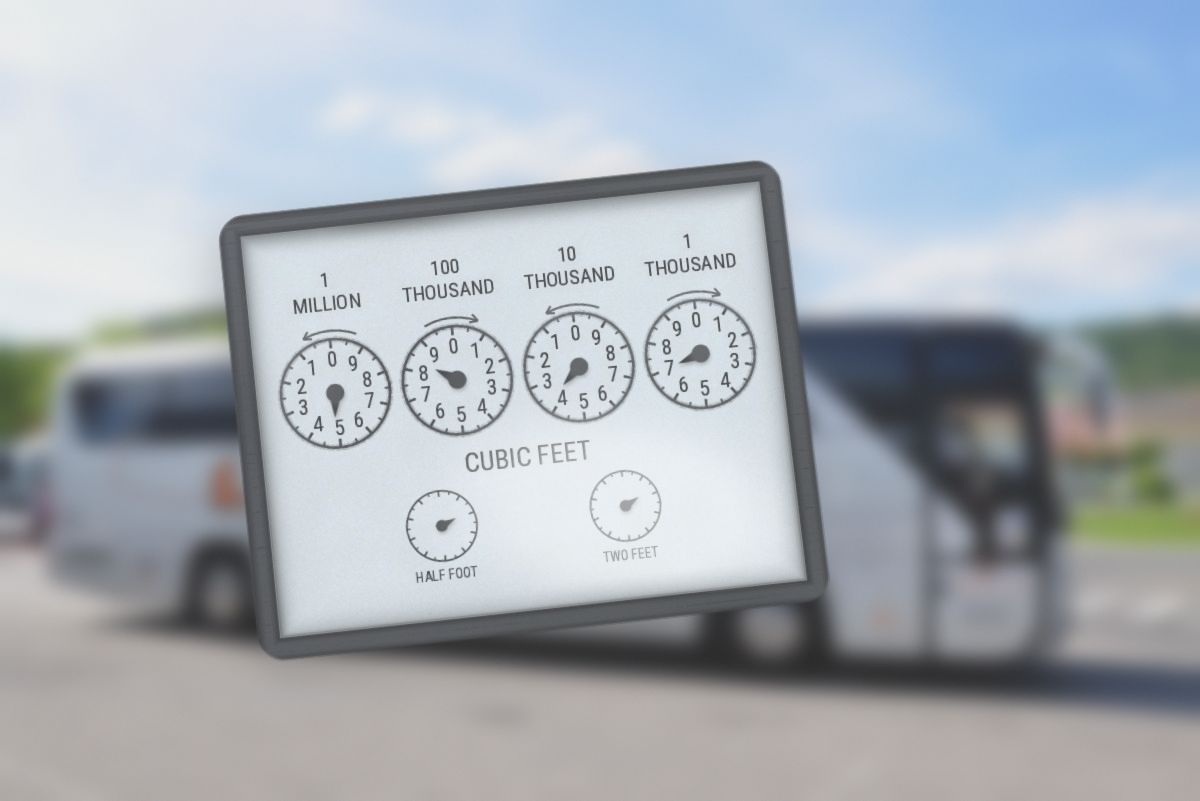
483700; ft³
